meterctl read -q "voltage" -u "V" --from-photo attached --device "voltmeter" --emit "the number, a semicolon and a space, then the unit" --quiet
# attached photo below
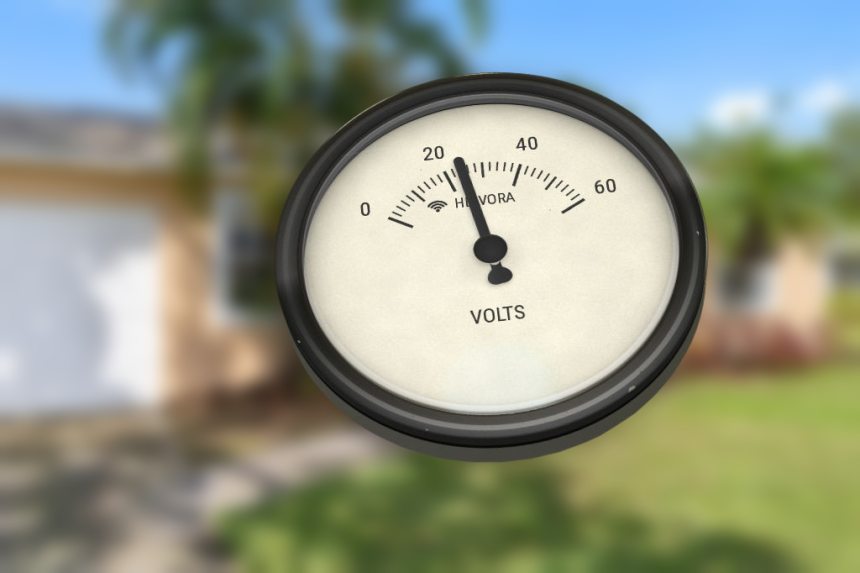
24; V
